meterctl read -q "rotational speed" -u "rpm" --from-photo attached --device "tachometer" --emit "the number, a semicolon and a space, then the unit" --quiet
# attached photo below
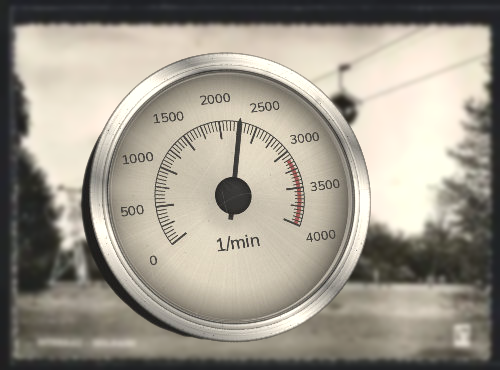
2250; rpm
